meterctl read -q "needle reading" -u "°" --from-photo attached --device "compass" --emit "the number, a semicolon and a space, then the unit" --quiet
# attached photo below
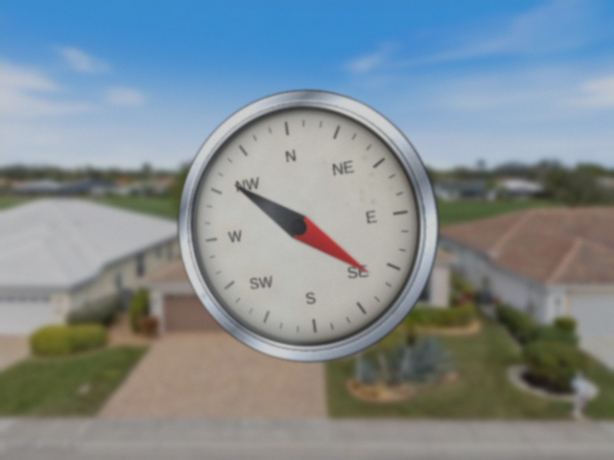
130; °
